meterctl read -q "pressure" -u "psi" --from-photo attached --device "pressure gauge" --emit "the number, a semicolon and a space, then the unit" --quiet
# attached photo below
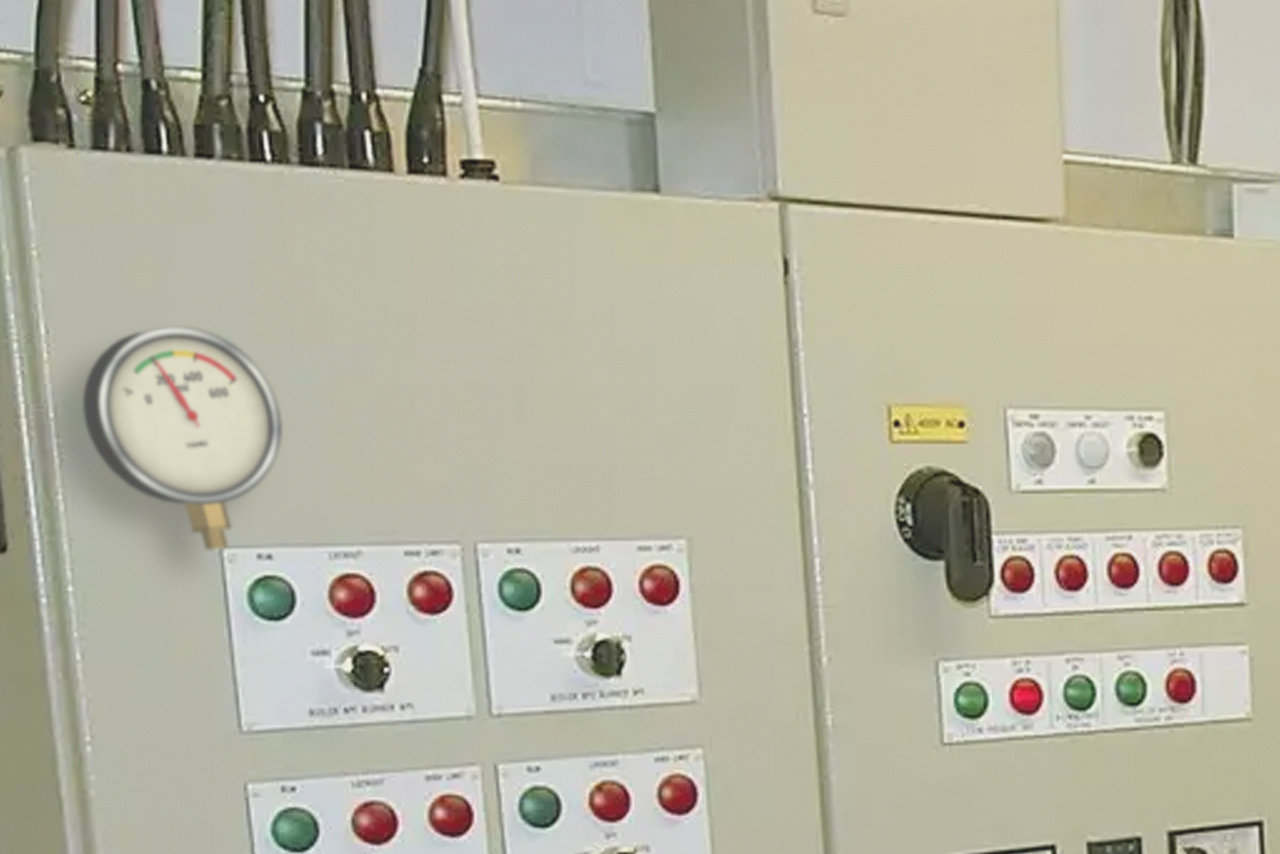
200; psi
